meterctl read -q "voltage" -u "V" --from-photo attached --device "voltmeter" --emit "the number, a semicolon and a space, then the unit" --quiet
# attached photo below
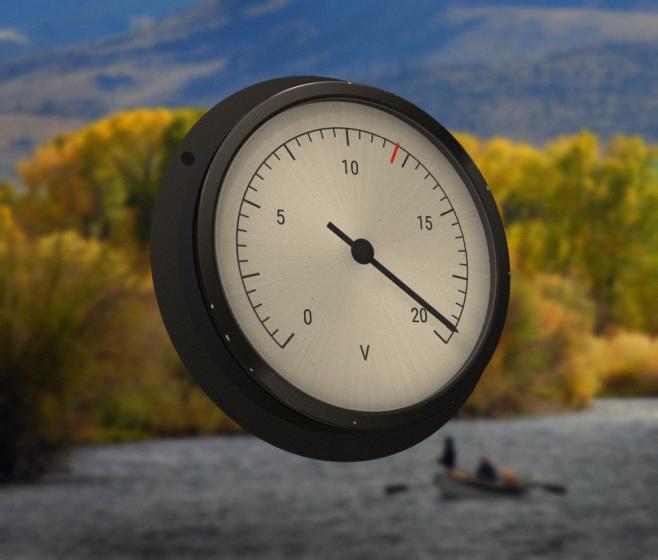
19.5; V
